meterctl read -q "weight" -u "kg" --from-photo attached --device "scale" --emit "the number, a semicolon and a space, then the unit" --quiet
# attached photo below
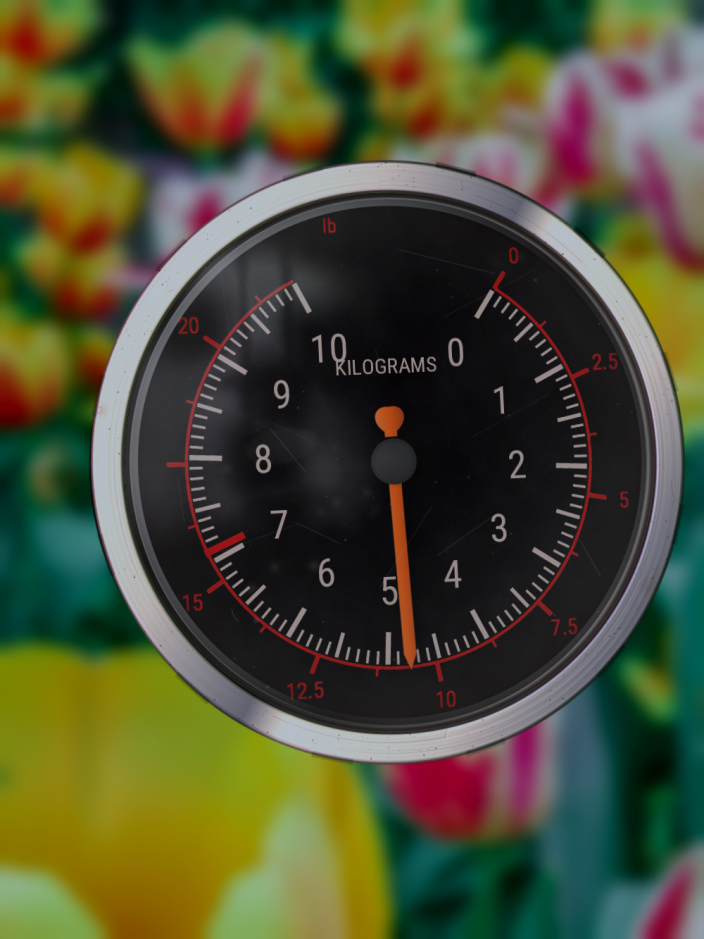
4.8; kg
